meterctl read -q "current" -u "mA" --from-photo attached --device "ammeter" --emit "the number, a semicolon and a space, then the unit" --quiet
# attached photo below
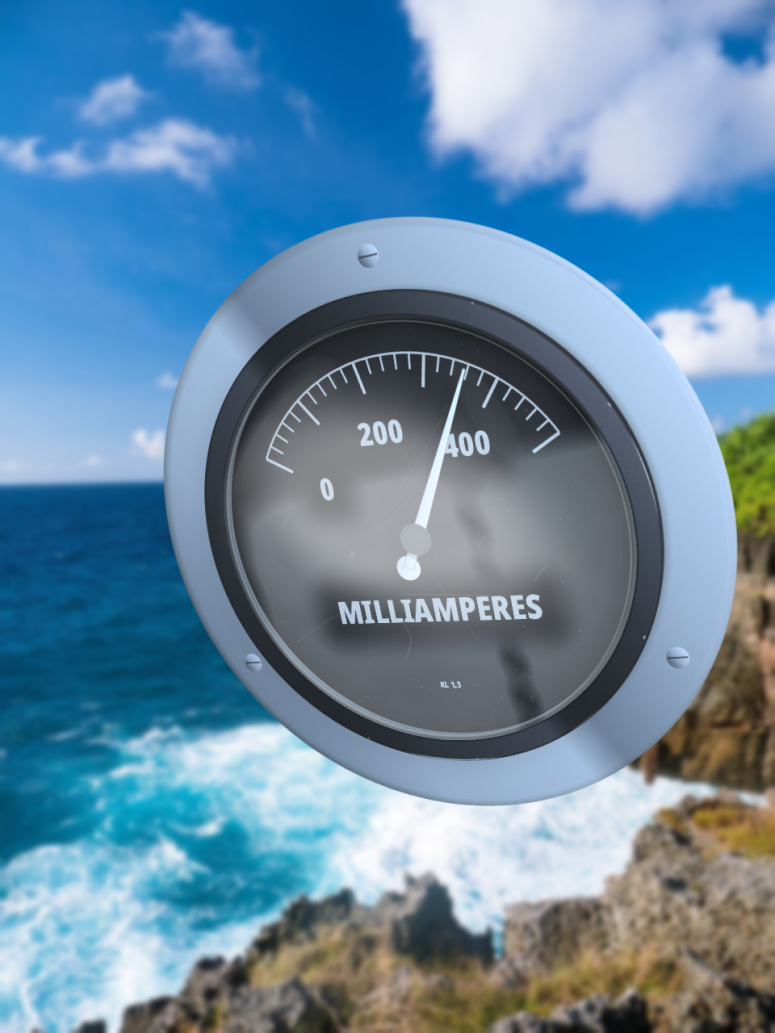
360; mA
